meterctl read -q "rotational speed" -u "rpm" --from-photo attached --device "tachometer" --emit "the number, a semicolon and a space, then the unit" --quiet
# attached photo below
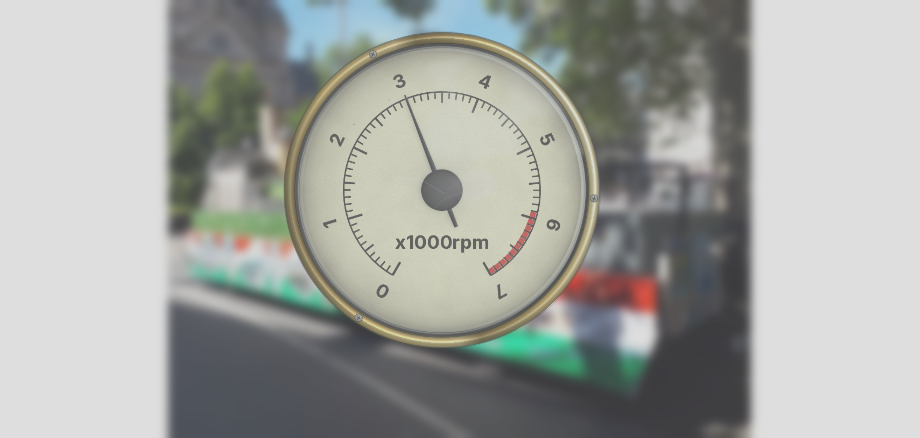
3000; rpm
